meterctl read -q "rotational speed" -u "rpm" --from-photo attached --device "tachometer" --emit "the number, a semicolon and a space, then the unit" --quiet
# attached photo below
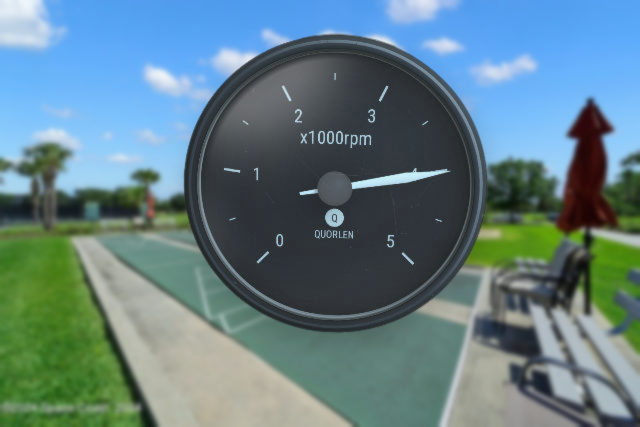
4000; rpm
